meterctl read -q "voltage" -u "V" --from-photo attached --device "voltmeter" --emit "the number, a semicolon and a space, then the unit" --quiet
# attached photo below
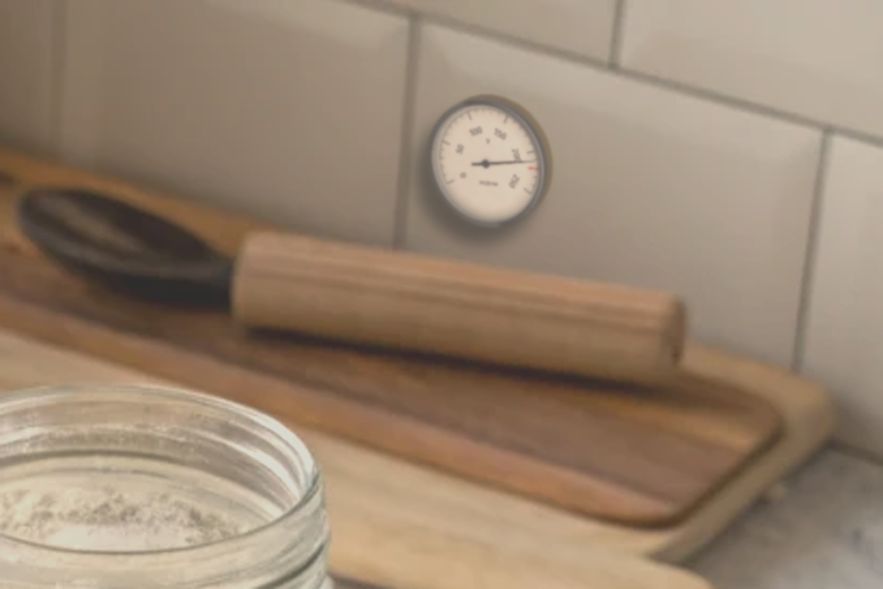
210; V
